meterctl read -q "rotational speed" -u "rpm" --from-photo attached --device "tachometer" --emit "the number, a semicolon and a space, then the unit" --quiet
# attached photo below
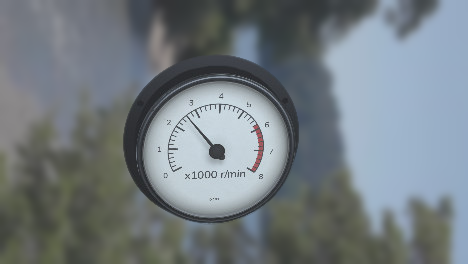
2600; rpm
